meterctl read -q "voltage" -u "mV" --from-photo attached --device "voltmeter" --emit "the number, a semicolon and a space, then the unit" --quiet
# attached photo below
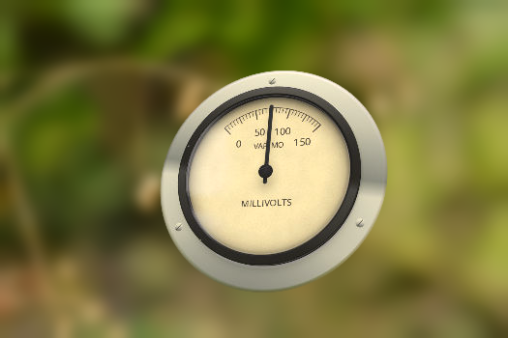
75; mV
